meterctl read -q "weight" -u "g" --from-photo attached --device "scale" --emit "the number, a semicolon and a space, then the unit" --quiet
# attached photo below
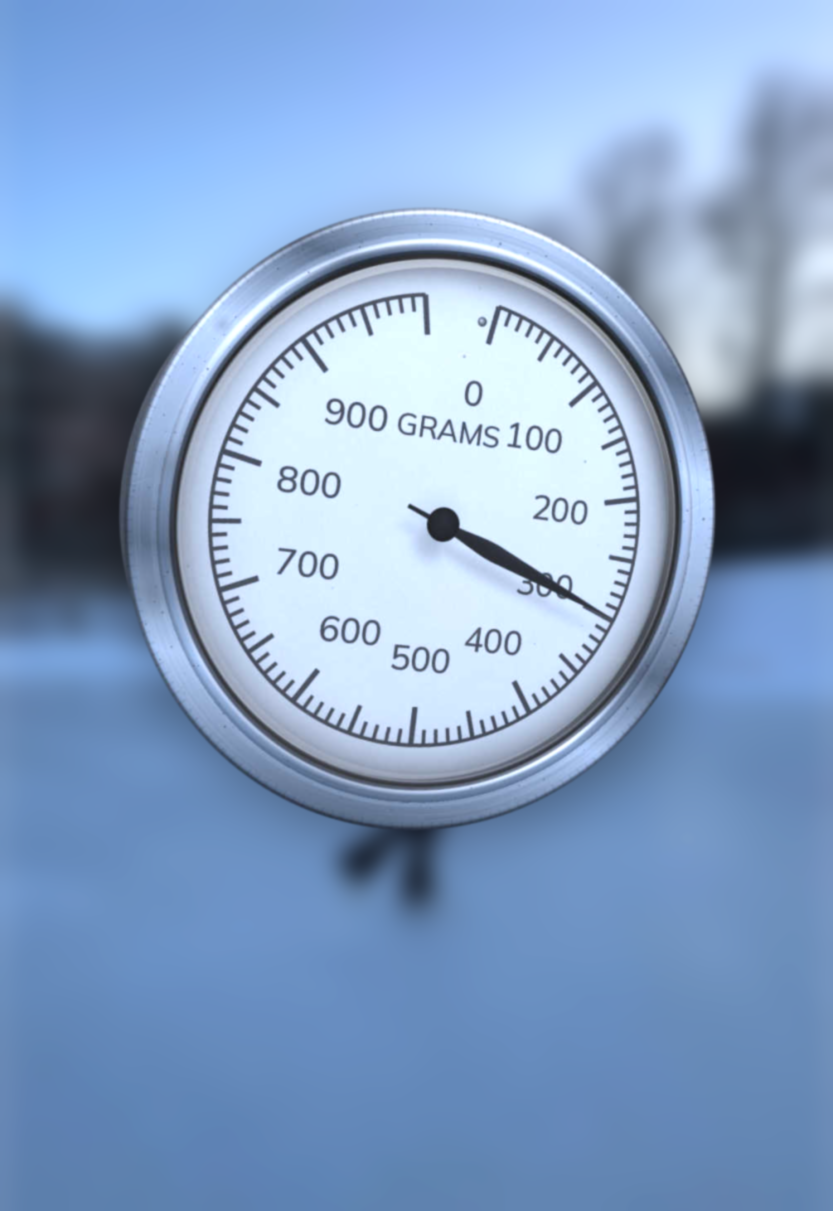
300; g
